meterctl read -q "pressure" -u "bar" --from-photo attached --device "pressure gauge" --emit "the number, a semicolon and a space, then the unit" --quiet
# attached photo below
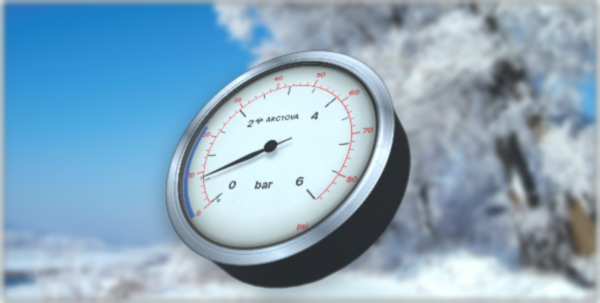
0.5; bar
